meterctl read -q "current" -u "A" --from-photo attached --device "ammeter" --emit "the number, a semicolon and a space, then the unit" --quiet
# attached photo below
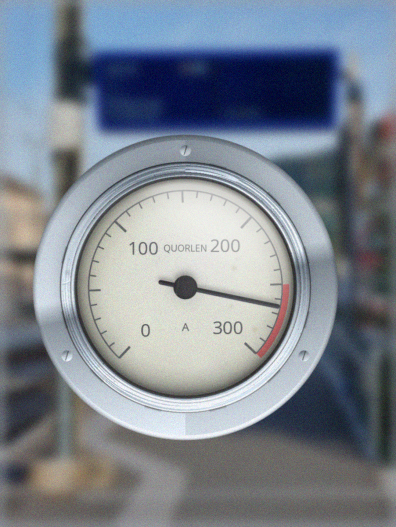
265; A
